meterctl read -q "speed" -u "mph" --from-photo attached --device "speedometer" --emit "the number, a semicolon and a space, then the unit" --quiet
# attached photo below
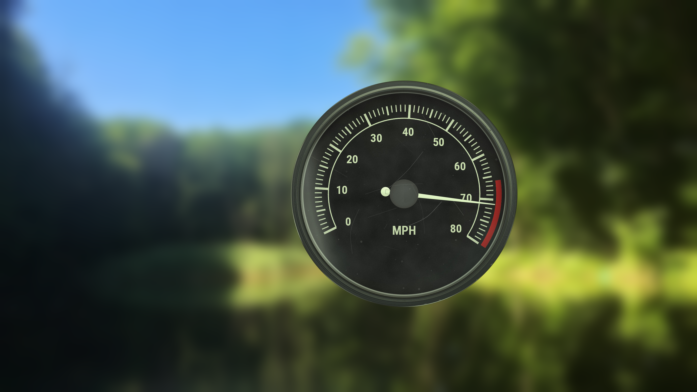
71; mph
